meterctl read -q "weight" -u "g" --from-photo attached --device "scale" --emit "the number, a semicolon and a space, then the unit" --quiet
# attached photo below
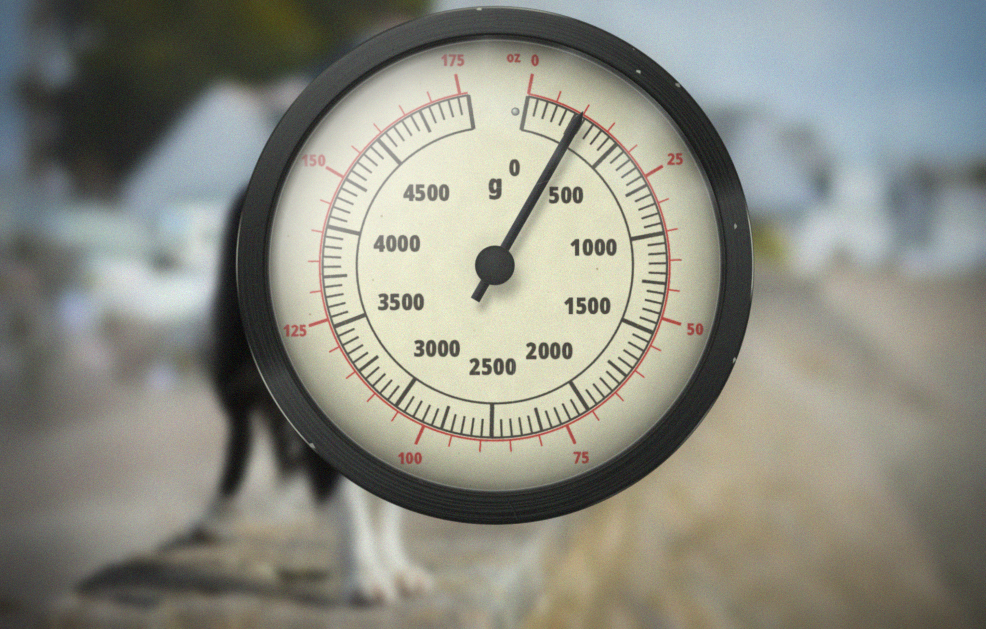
275; g
